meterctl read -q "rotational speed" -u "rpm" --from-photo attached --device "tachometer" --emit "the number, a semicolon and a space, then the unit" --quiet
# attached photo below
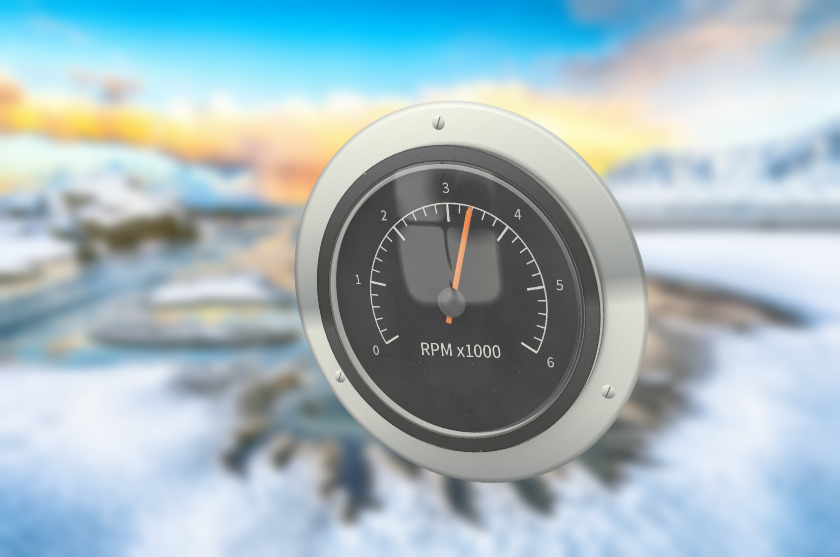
3400; rpm
